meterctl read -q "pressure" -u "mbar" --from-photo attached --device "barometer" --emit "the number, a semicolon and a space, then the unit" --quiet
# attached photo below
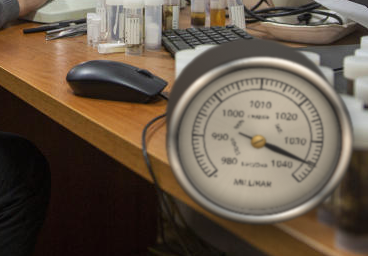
1035; mbar
